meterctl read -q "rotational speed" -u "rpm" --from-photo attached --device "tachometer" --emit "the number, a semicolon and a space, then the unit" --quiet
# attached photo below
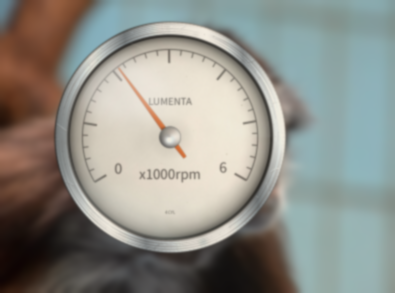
2100; rpm
